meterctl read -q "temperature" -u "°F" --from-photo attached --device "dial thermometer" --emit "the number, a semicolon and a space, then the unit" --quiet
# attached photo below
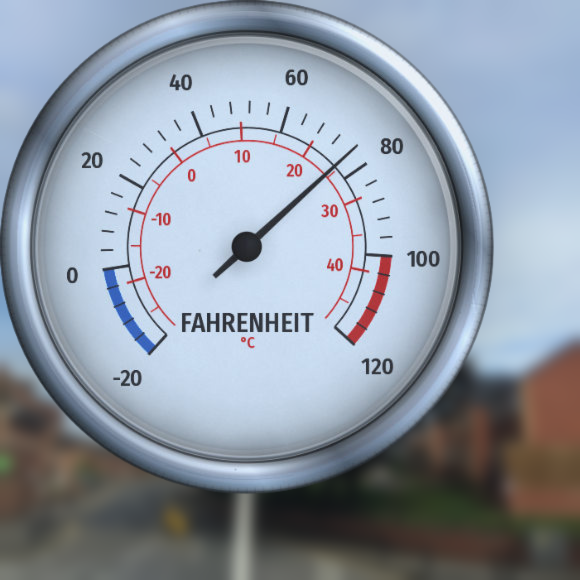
76; °F
